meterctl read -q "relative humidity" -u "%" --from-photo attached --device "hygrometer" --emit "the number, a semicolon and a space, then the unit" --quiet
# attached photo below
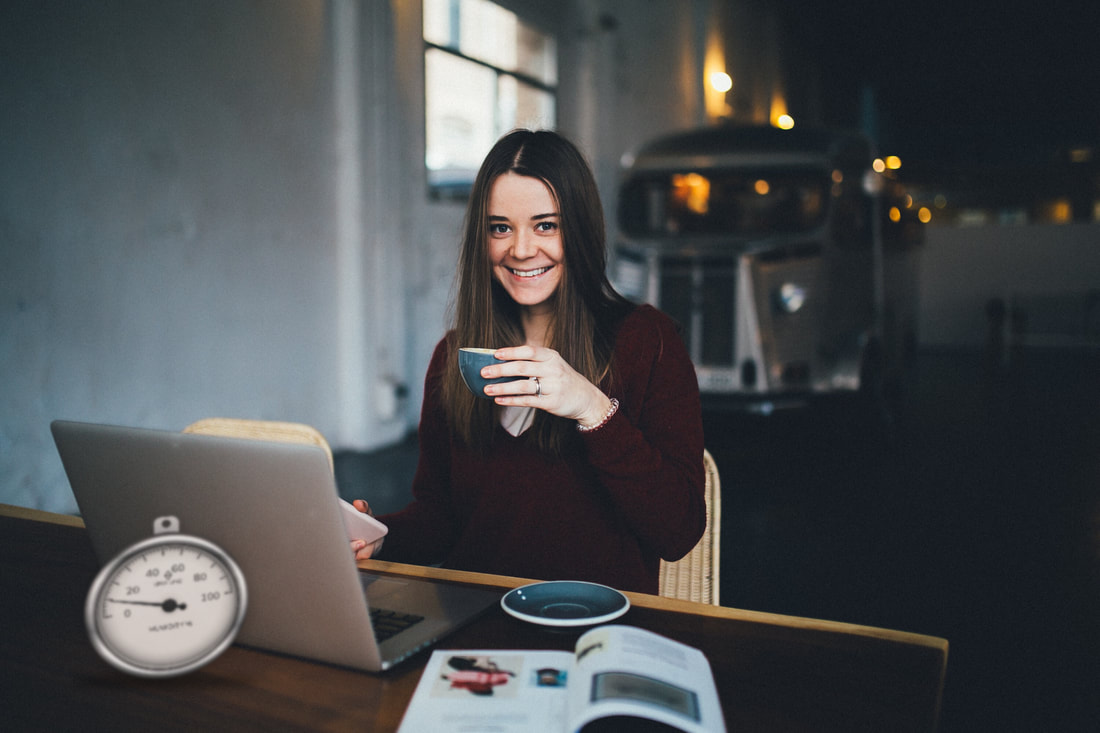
10; %
